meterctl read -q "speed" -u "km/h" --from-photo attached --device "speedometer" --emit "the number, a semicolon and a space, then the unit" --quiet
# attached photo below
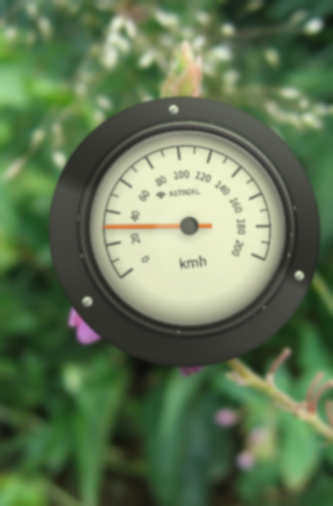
30; km/h
